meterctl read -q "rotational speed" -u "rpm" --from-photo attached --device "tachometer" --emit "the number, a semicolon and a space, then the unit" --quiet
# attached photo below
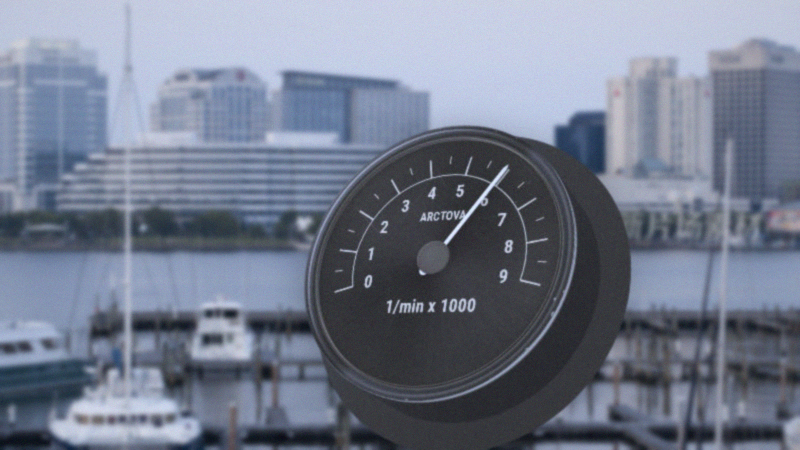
6000; rpm
